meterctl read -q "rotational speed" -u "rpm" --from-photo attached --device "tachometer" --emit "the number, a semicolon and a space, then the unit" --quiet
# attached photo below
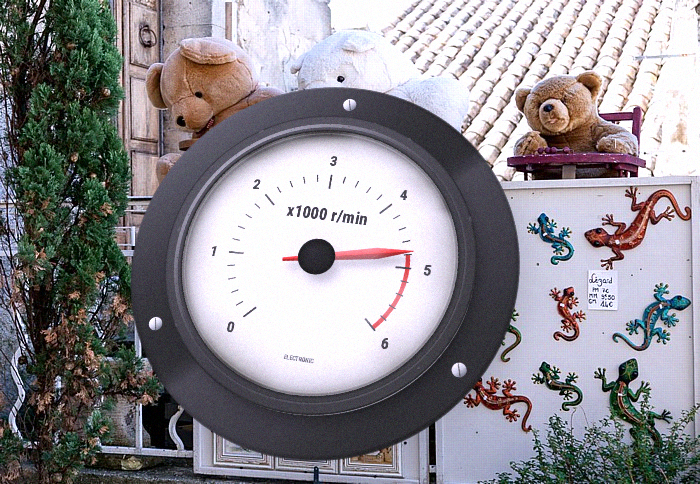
4800; rpm
